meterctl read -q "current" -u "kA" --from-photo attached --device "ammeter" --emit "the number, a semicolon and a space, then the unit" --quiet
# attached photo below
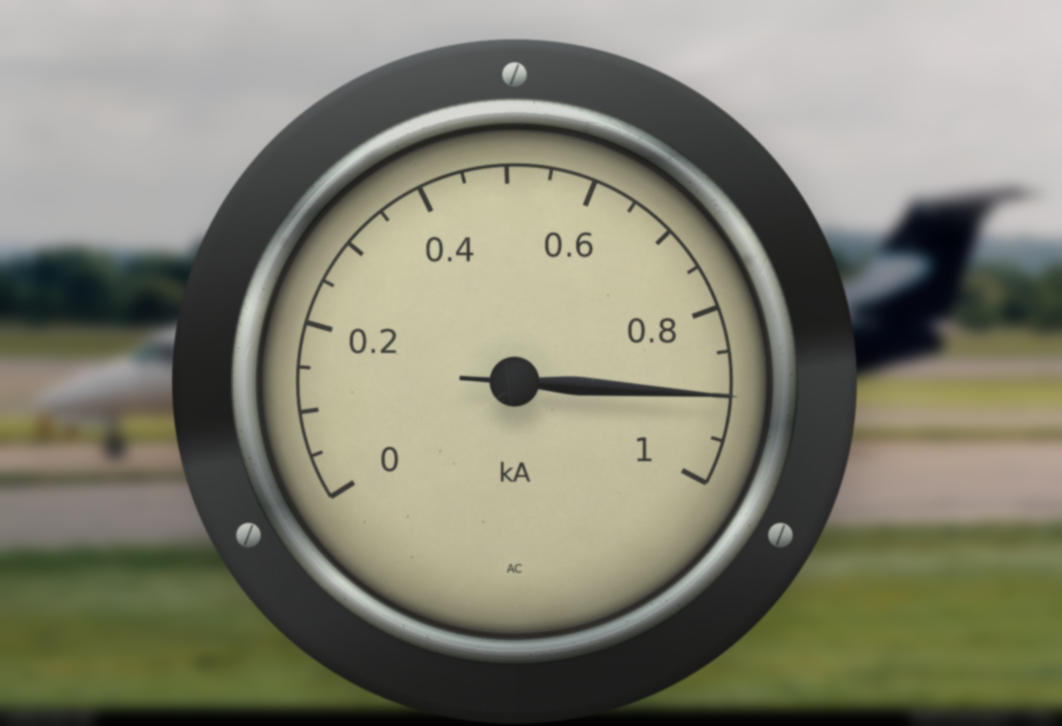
0.9; kA
